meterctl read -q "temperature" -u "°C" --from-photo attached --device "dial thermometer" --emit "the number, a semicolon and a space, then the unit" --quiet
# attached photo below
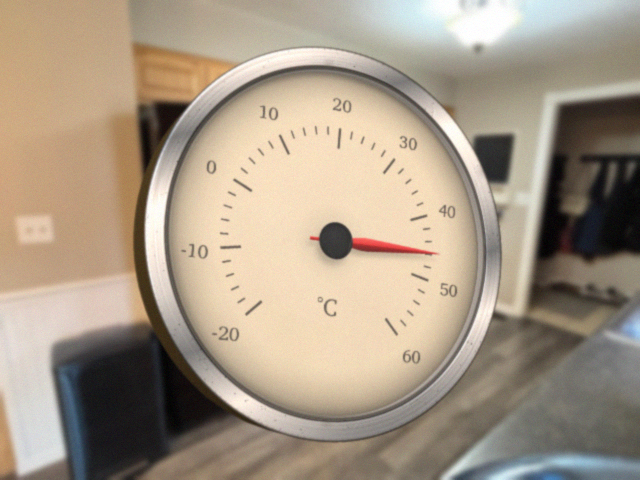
46; °C
